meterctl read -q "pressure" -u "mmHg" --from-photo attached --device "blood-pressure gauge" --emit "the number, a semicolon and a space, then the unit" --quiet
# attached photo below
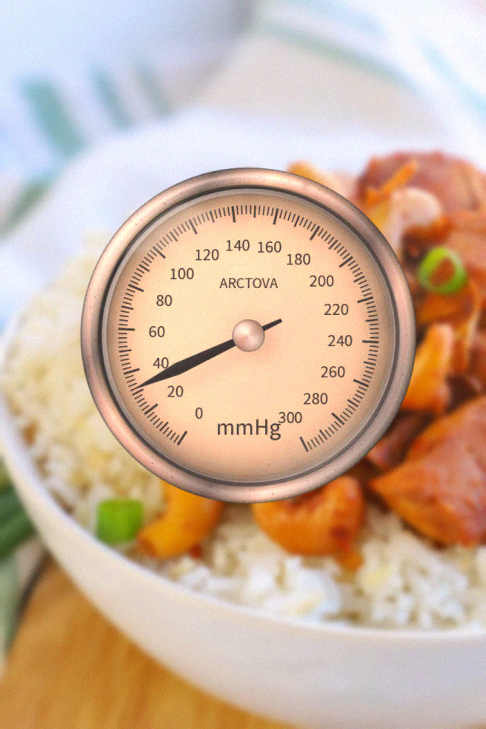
32; mmHg
